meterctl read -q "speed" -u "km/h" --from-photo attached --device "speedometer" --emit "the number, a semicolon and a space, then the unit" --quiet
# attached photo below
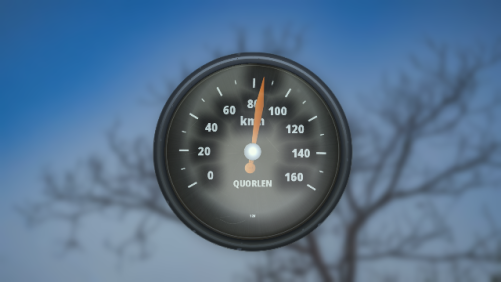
85; km/h
